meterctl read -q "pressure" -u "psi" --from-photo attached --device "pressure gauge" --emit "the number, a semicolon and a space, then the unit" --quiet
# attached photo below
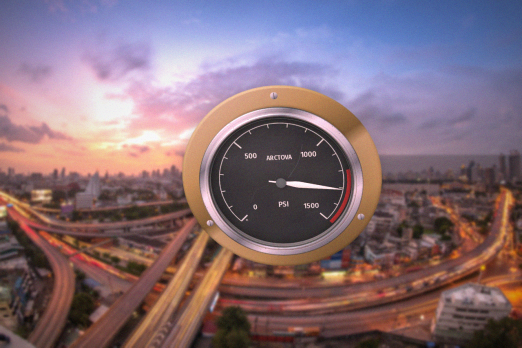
1300; psi
